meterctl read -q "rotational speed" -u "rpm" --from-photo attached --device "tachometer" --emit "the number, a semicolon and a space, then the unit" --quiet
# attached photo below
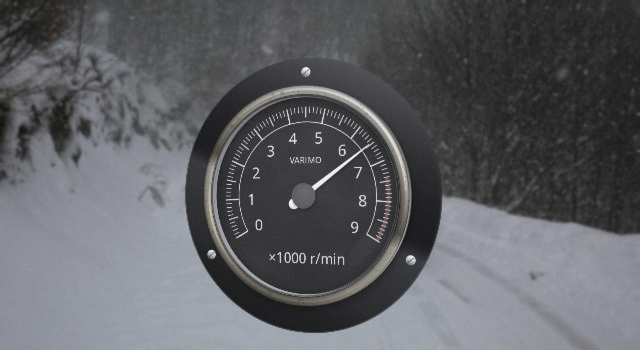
6500; rpm
